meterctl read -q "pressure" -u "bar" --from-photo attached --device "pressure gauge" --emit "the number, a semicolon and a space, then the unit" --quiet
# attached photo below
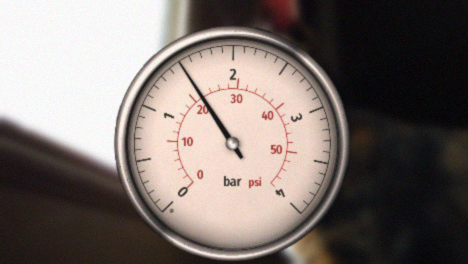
1.5; bar
